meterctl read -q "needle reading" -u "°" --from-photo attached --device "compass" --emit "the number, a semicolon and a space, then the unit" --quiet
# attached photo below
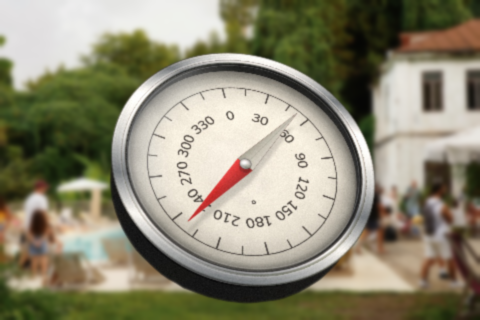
232.5; °
